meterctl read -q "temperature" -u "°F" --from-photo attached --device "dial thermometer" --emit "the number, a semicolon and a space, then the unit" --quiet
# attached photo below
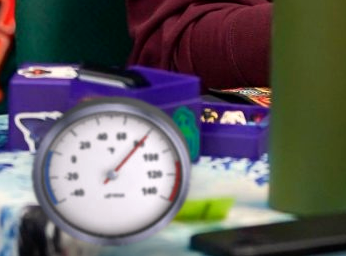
80; °F
